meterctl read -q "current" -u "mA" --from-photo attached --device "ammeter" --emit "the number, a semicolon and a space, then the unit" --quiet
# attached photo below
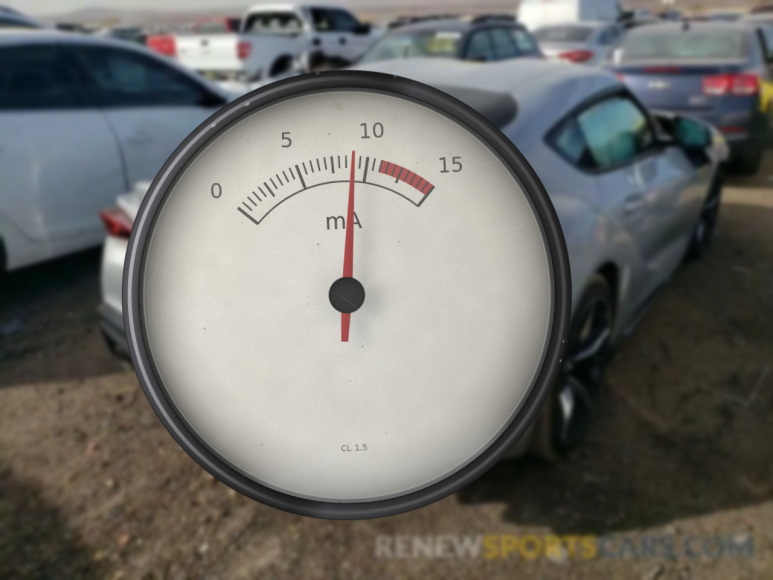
9; mA
